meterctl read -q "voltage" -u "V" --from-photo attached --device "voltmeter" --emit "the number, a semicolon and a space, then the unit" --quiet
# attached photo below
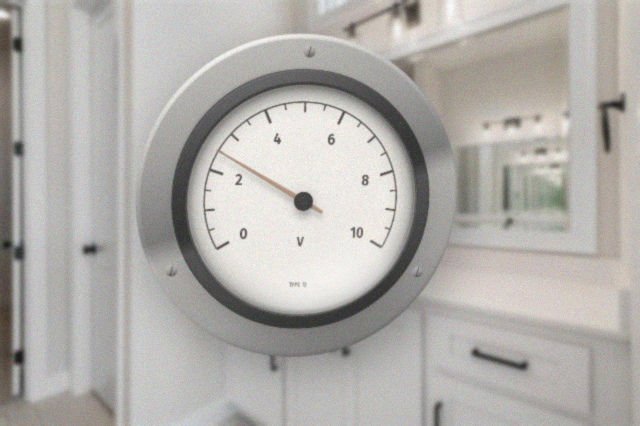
2.5; V
